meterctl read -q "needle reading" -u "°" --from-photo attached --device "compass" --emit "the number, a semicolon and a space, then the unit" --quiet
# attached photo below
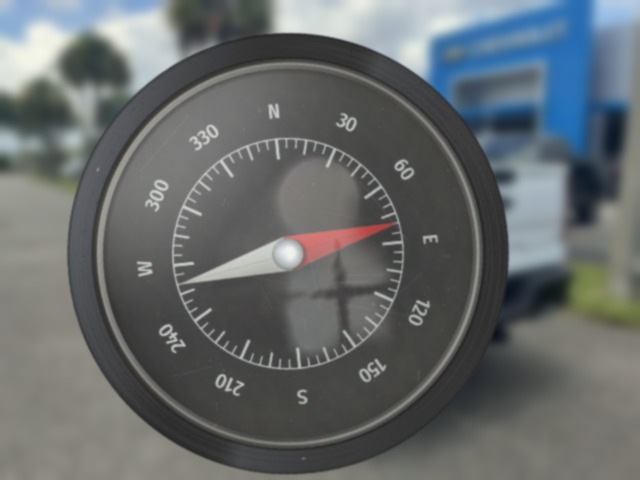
80; °
